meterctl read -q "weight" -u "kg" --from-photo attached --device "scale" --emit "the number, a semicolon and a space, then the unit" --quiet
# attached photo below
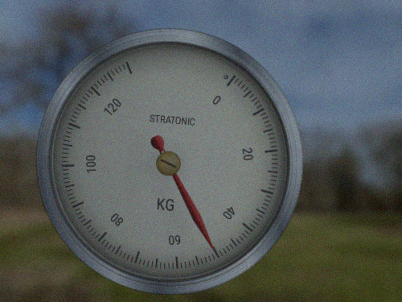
50; kg
